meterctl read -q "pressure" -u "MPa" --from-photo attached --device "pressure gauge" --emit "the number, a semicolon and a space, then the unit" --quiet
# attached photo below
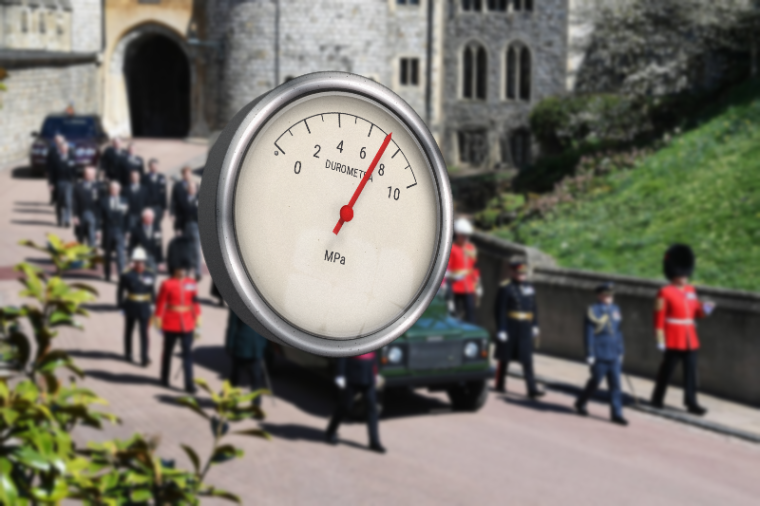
7; MPa
